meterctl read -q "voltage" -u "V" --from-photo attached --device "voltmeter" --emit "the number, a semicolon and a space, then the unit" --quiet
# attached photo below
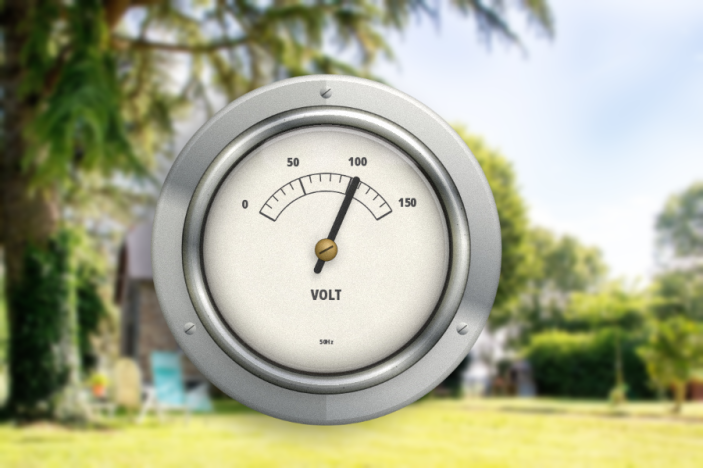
105; V
